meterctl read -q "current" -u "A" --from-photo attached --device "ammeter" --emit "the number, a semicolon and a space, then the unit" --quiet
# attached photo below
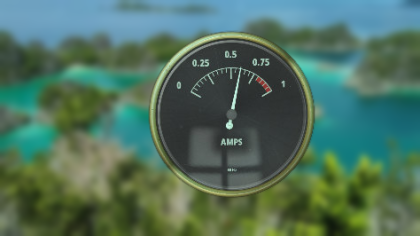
0.6; A
